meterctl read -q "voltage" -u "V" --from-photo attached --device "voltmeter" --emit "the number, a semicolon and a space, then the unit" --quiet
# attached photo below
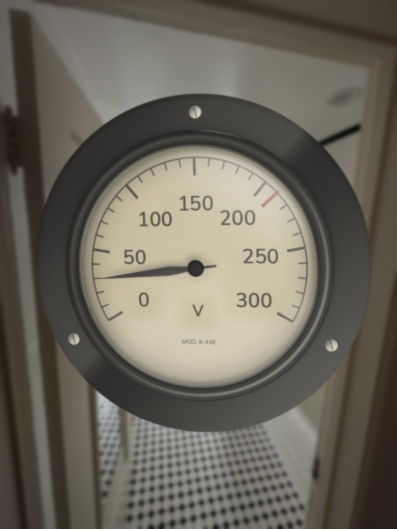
30; V
